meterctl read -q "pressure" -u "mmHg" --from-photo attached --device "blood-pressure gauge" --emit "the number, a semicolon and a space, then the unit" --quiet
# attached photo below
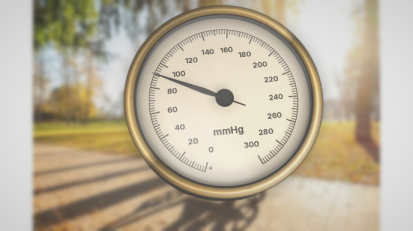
90; mmHg
